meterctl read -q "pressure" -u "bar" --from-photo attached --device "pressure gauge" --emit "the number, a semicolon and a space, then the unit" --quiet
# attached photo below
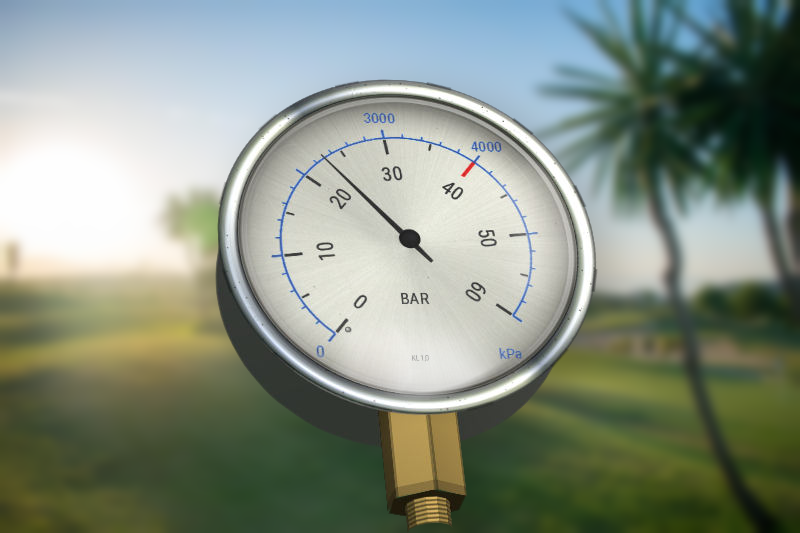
22.5; bar
